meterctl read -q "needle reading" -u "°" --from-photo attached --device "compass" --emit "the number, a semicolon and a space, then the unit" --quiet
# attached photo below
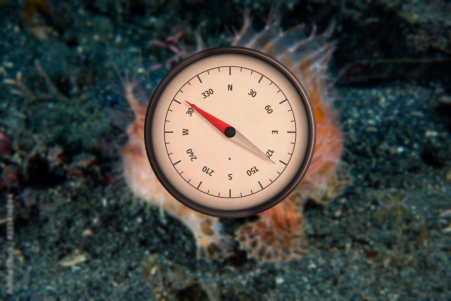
305; °
